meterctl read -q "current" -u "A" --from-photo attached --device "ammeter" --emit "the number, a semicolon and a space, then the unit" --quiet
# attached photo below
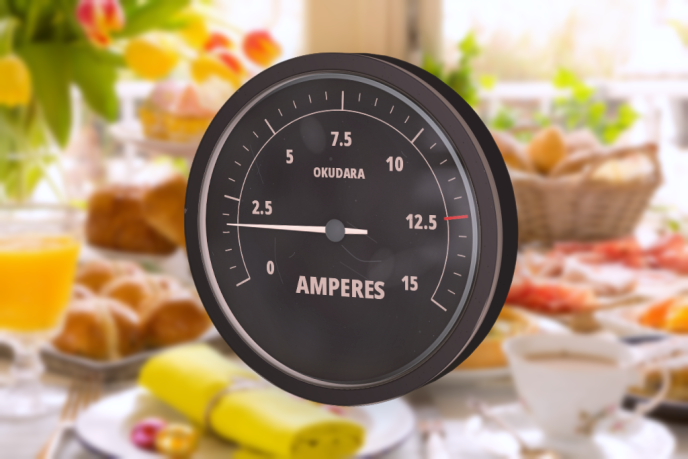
1.75; A
